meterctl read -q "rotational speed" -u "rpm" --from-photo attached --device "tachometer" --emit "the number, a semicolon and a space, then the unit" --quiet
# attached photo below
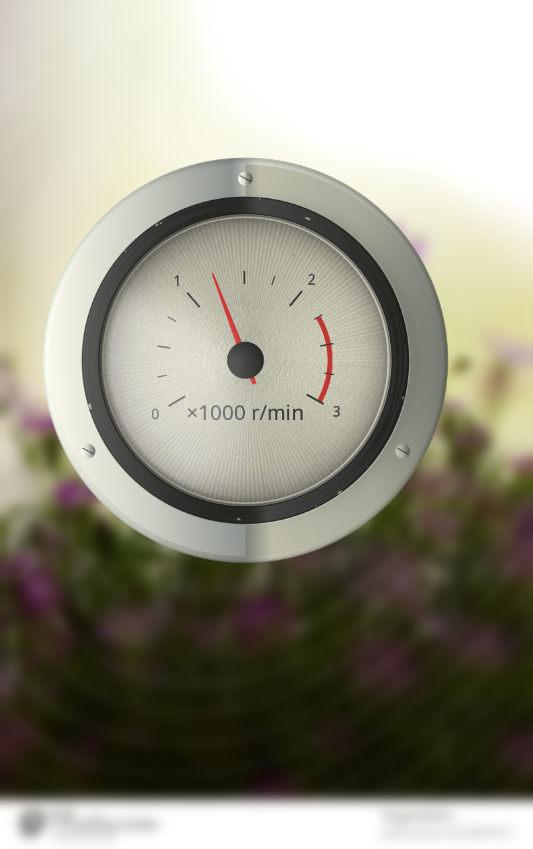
1250; rpm
